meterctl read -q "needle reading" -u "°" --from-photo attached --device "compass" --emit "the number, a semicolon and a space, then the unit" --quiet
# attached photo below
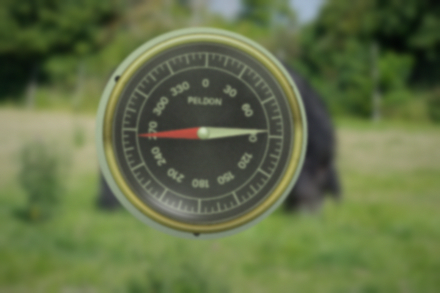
265; °
